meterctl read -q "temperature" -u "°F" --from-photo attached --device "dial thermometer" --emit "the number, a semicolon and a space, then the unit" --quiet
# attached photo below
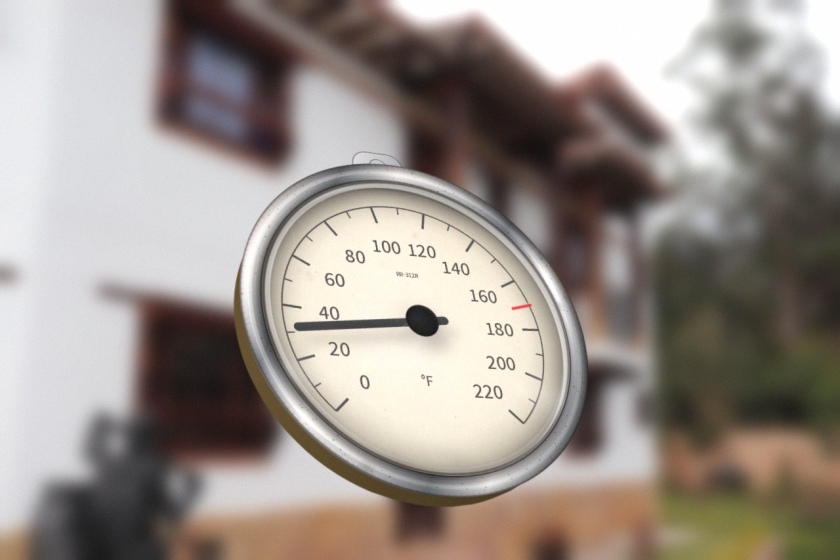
30; °F
